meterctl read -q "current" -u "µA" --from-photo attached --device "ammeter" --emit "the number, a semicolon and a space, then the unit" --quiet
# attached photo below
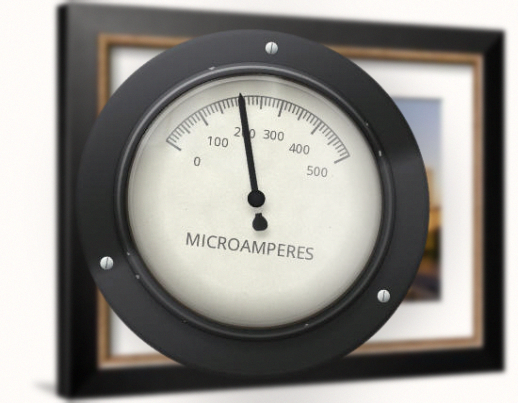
200; µA
